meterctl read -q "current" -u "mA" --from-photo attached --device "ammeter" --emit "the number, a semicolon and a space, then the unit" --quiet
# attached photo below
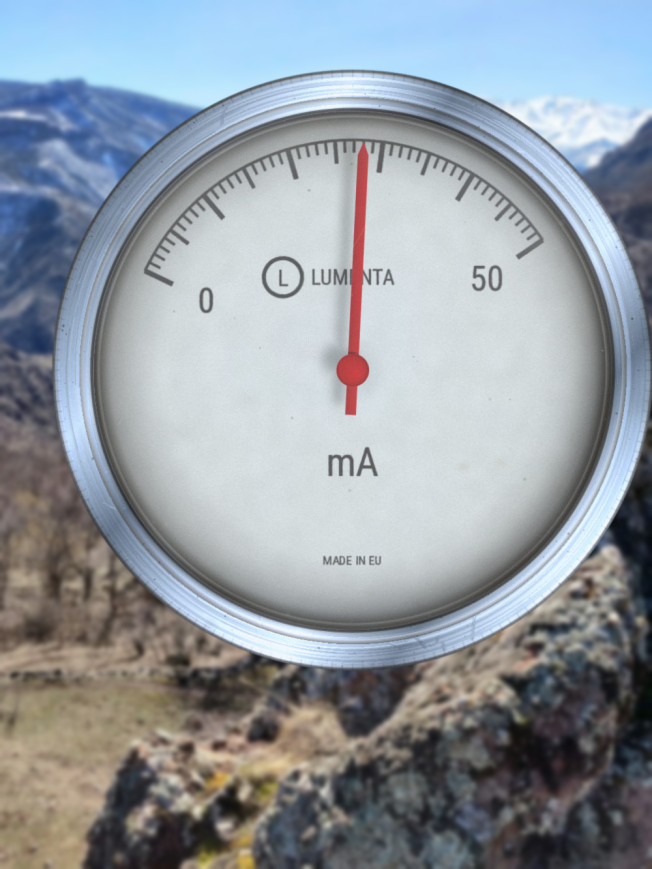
28; mA
